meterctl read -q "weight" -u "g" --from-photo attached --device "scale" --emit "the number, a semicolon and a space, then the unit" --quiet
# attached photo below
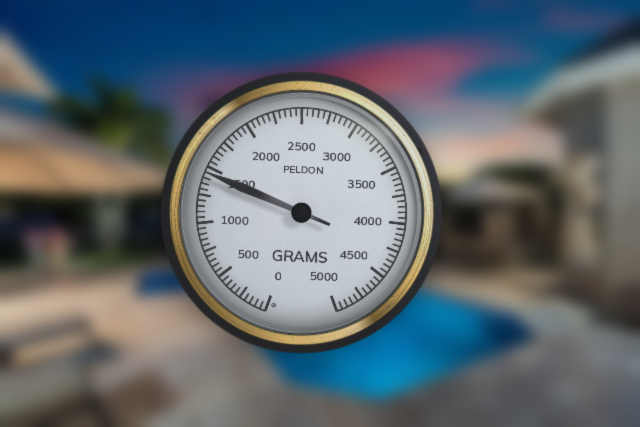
1450; g
